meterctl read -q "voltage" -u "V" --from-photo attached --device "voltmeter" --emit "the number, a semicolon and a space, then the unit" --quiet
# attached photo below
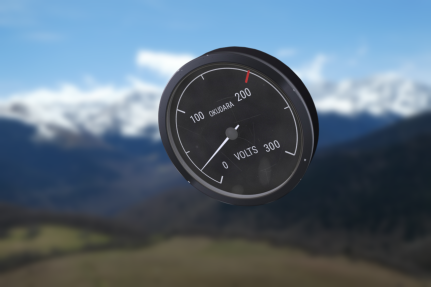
25; V
